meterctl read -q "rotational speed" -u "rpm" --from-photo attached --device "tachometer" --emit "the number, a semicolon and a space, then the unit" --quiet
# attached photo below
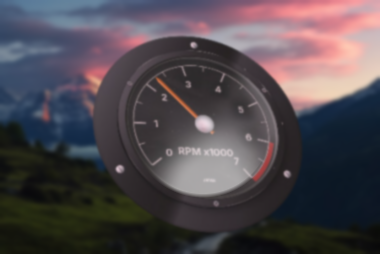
2250; rpm
